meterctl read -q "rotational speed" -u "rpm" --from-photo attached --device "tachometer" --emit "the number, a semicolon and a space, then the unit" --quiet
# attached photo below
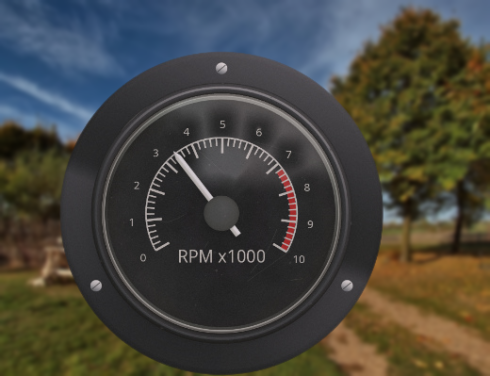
3400; rpm
